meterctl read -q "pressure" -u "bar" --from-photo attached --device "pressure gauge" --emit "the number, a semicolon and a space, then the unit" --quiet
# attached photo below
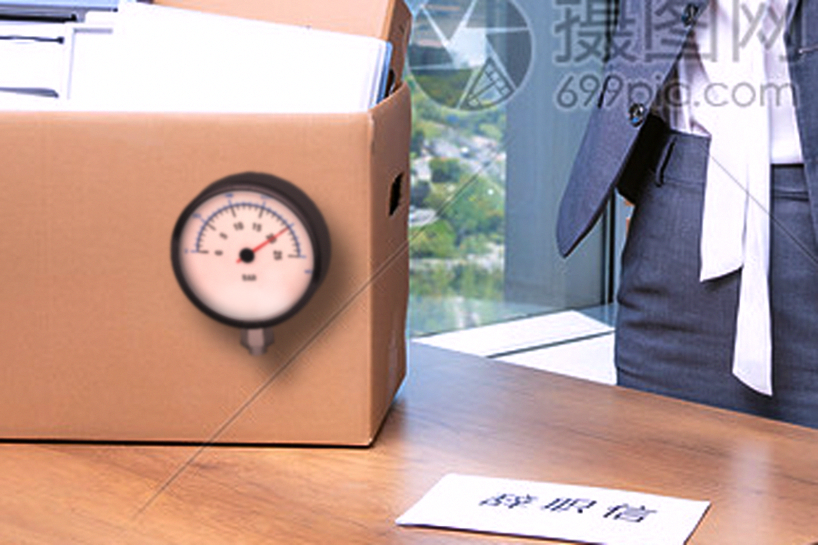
20; bar
